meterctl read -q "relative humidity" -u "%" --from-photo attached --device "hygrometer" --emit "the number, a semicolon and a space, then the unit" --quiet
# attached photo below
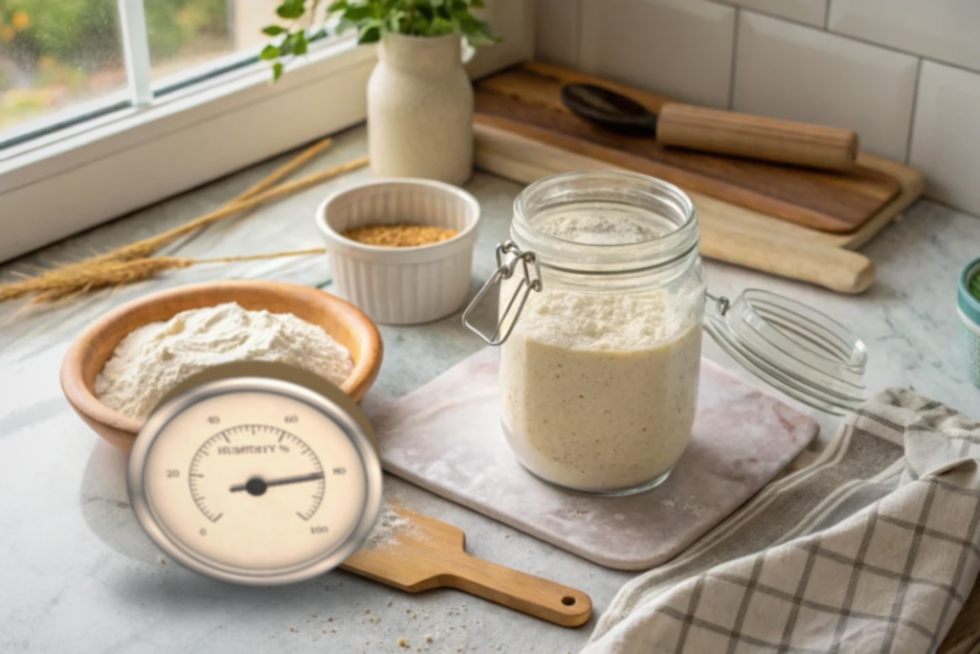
80; %
